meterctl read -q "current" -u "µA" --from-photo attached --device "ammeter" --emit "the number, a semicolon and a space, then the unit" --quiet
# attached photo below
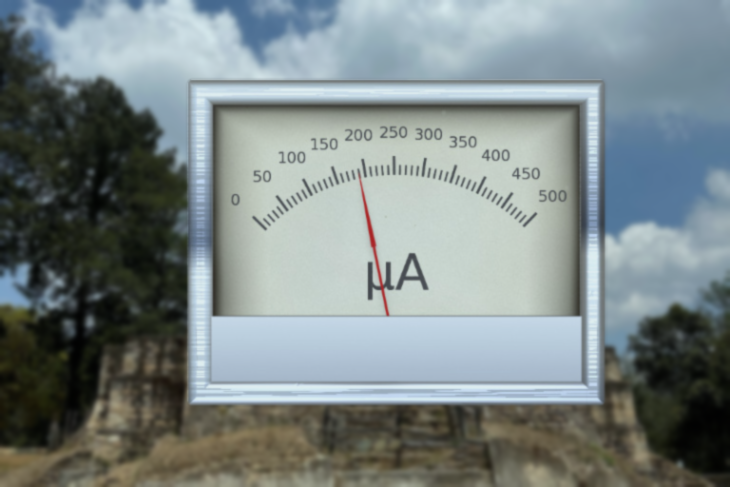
190; µA
